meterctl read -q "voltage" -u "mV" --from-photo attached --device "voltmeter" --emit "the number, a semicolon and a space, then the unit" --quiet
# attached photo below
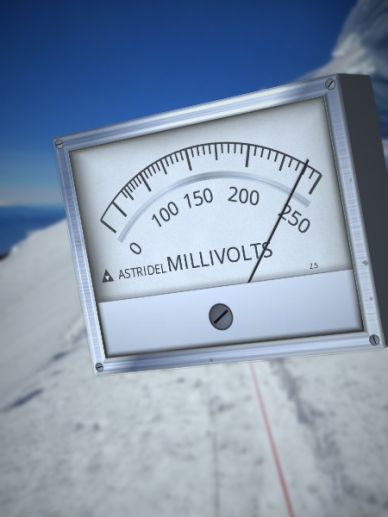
240; mV
